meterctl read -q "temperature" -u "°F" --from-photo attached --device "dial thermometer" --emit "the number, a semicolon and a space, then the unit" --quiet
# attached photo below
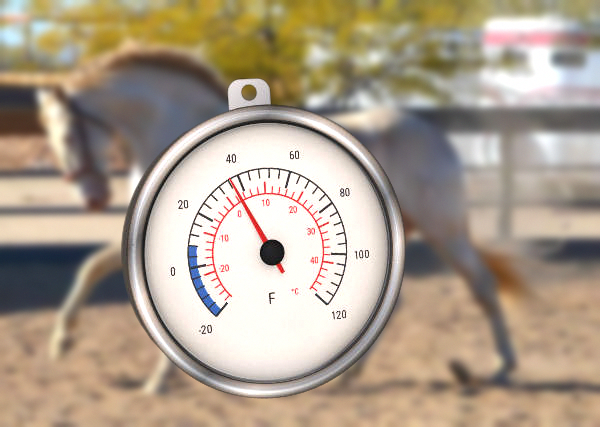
36; °F
